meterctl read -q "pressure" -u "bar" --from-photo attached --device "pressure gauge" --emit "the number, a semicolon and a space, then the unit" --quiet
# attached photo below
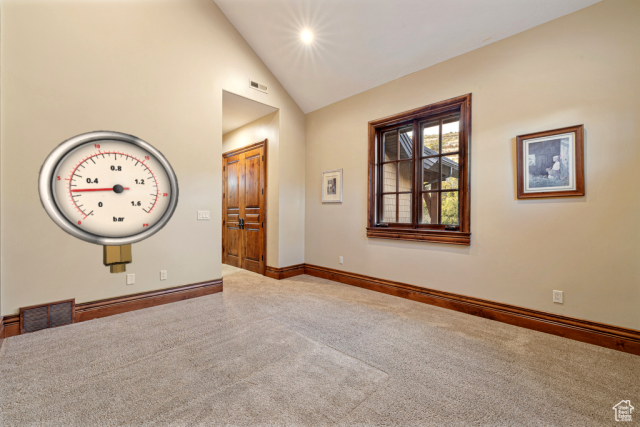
0.25; bar
